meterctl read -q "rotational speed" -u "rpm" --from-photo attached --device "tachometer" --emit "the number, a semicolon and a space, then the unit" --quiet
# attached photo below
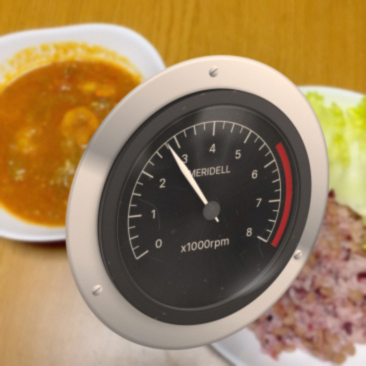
2750; rpm
